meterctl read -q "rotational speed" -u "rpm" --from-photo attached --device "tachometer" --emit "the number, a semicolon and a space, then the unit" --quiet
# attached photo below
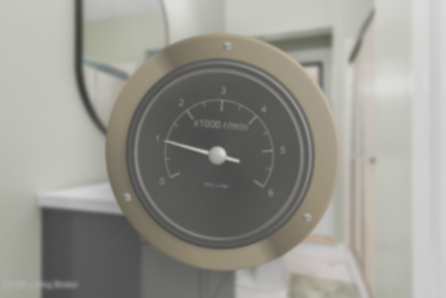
1000; rpm
